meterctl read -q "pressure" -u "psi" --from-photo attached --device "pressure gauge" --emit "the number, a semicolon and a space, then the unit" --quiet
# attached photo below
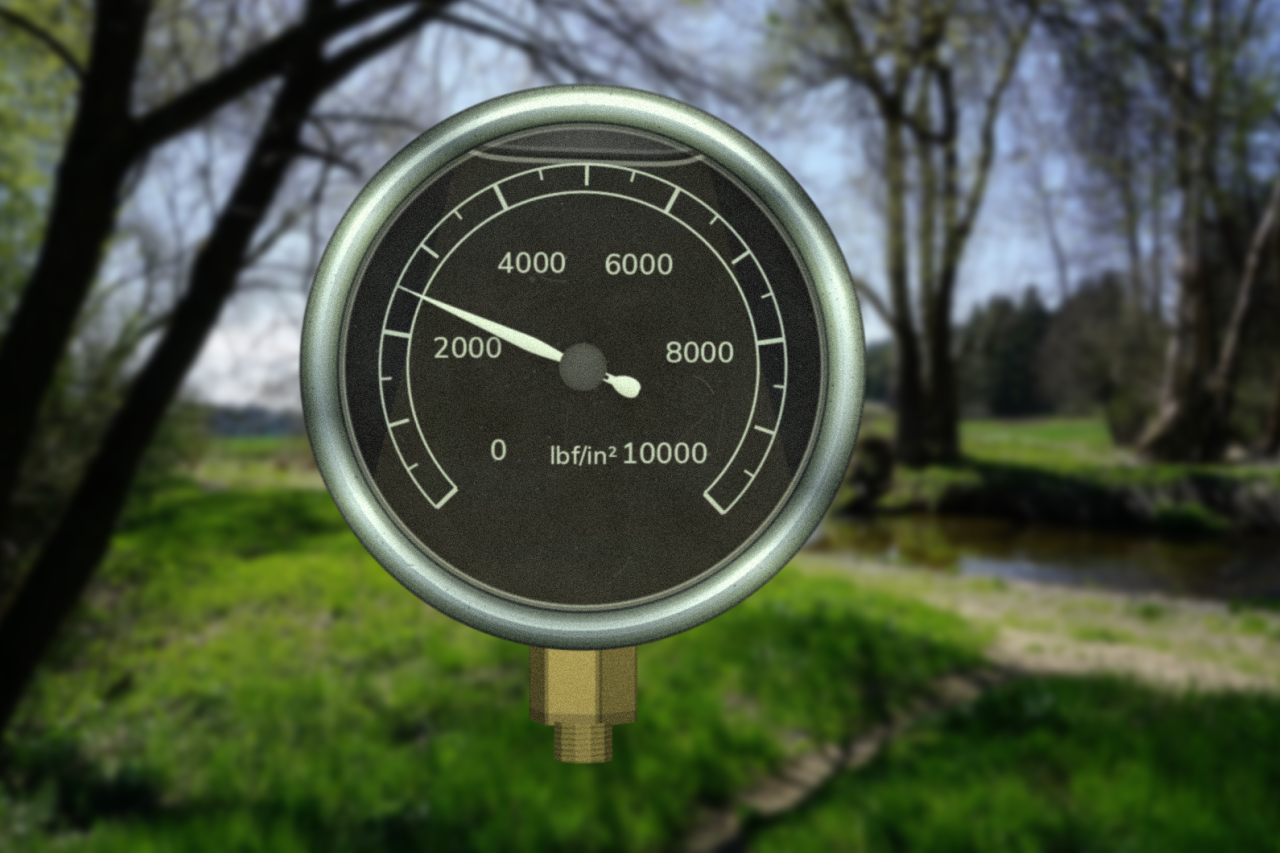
2500; psi
